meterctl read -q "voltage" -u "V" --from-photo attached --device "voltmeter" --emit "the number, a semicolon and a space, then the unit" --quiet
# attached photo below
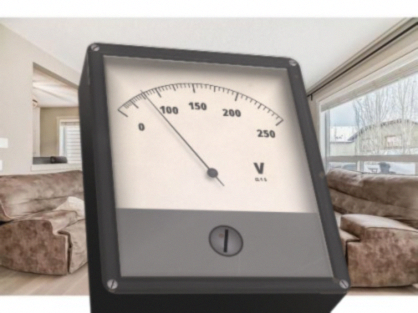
75; V
